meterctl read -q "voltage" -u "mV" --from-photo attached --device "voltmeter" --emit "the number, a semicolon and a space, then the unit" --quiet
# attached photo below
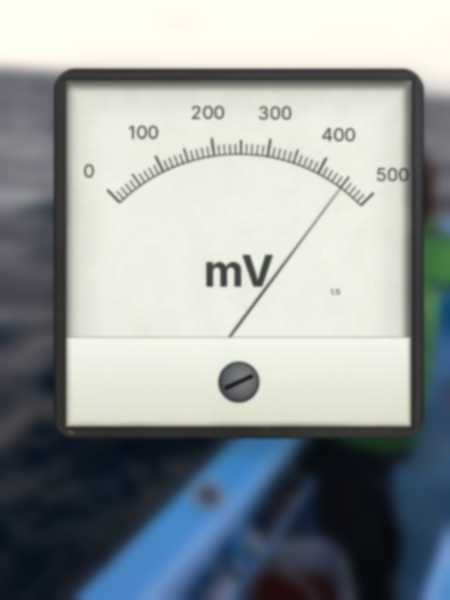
450; mV
